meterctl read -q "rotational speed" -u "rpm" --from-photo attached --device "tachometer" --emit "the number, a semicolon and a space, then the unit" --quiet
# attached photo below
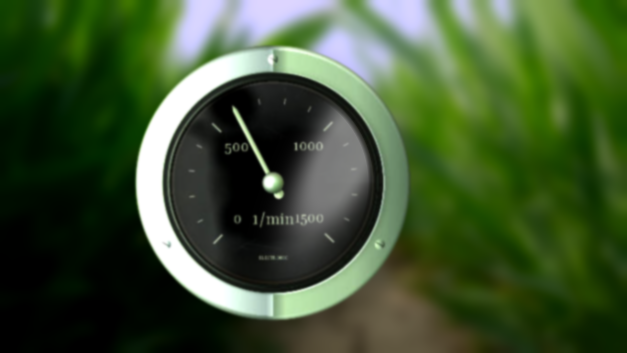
600; rpm
